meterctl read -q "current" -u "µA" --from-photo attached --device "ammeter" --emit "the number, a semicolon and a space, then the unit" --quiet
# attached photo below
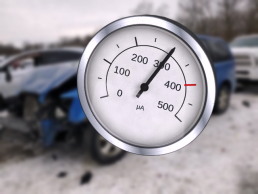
300; µA
